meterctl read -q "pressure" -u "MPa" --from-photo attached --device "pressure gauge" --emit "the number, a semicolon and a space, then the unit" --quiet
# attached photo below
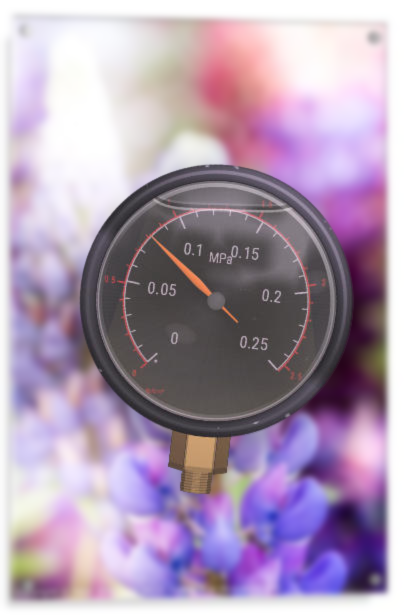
0.08; MPa
